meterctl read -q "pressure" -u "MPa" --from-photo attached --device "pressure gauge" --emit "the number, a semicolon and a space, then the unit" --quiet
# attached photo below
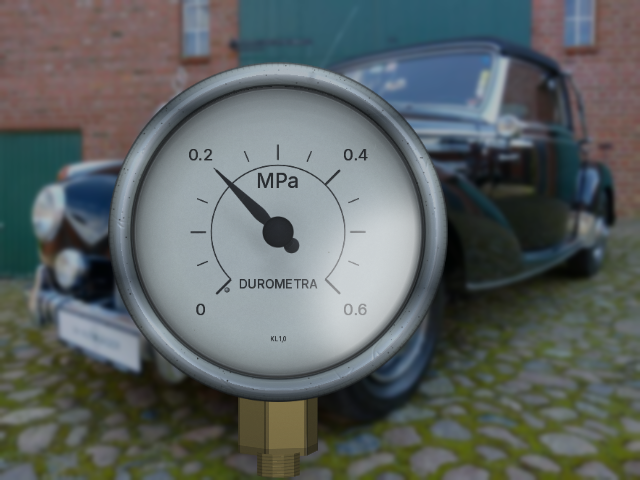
0.2; MPa
